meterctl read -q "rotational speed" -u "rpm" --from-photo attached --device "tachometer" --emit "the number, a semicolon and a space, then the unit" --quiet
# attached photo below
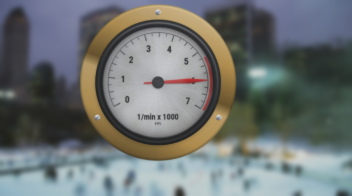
6000; rpm
